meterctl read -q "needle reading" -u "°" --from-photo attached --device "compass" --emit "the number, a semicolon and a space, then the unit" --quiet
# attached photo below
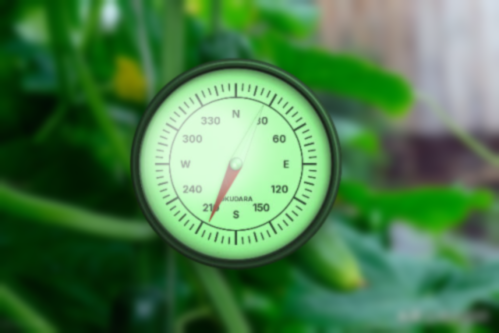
205; °
